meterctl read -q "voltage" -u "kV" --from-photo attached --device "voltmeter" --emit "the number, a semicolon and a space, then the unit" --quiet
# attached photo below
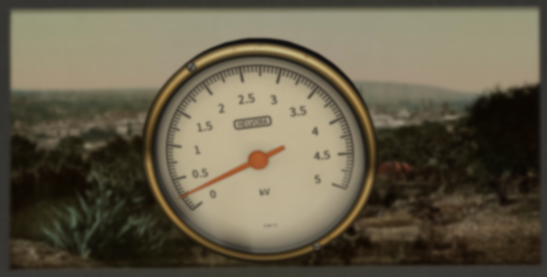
0.25; kV
